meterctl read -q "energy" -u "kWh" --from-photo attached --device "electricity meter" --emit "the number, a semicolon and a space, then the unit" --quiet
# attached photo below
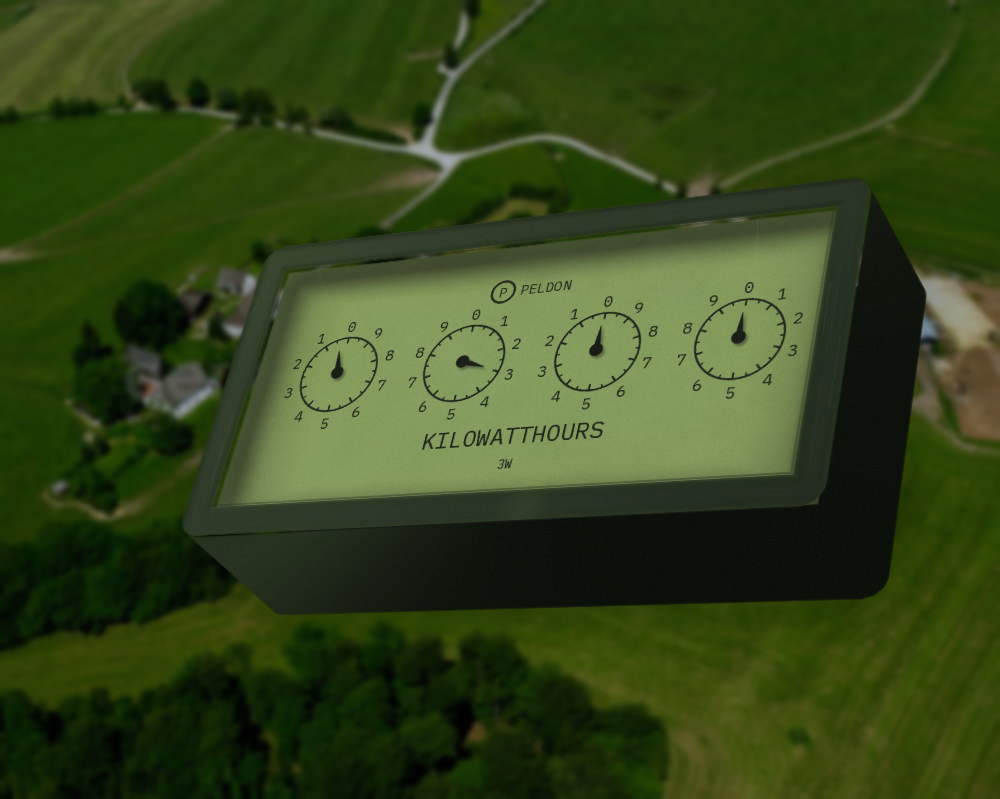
300; kWh
